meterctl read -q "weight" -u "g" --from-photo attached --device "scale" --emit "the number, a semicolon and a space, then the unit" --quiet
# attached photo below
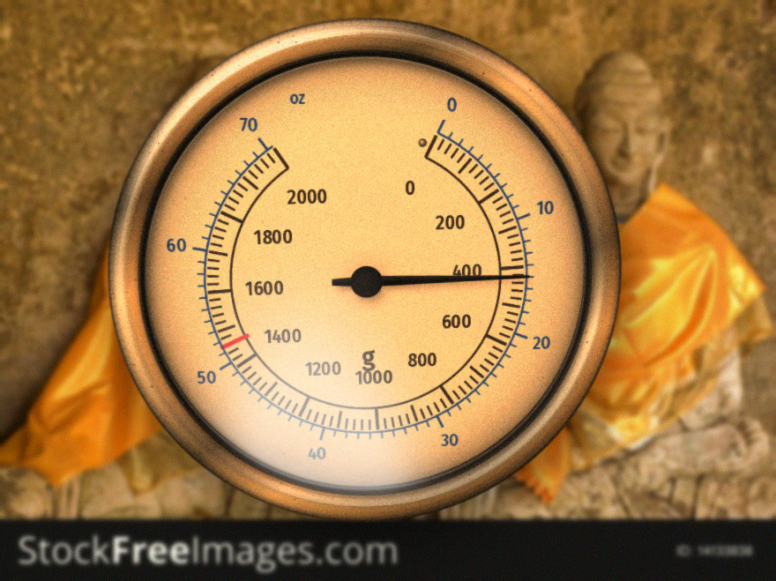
420; g
